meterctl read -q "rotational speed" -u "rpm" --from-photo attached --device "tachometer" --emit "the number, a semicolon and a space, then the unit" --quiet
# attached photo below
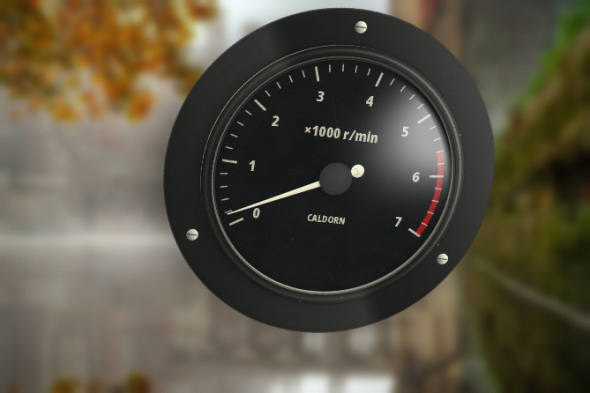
200; rpm
